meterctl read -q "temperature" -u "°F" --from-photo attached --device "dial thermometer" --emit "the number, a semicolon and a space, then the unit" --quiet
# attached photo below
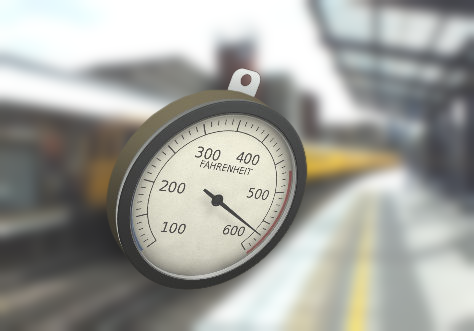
570; °F
